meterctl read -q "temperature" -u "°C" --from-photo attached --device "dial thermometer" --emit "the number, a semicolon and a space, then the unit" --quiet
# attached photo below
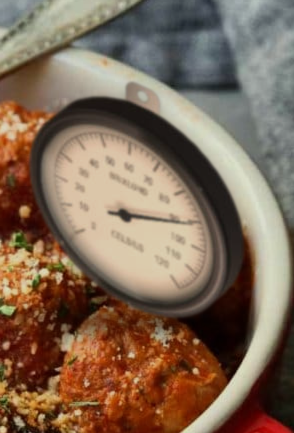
90; °C
